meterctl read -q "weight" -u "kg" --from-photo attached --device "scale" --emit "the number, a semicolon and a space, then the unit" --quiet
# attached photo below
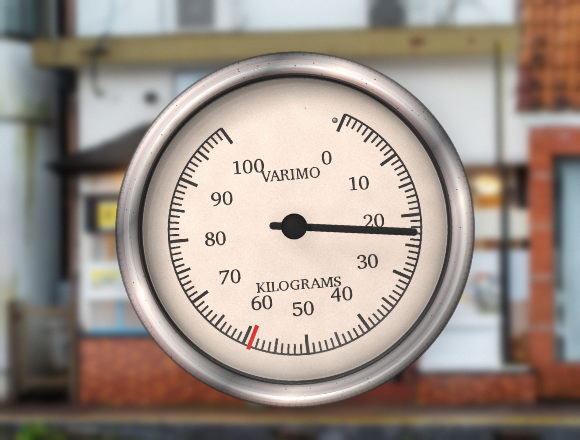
23; kg
